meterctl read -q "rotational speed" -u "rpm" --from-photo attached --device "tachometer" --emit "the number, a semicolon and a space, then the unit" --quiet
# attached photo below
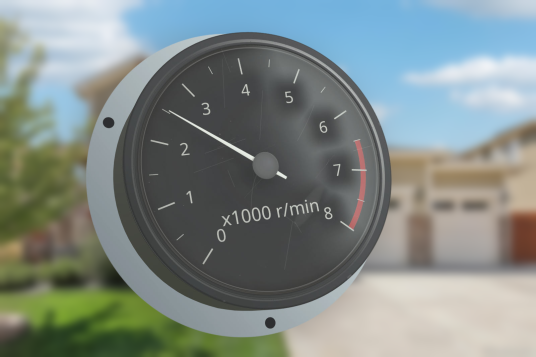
2500; rpm
